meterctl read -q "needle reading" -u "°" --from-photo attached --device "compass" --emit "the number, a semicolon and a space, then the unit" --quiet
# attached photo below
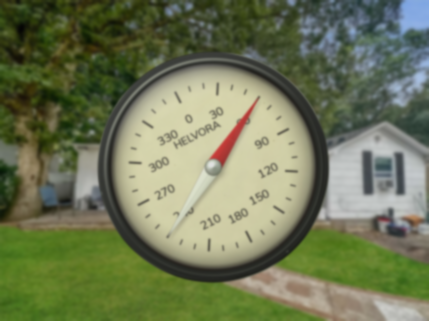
60; °
